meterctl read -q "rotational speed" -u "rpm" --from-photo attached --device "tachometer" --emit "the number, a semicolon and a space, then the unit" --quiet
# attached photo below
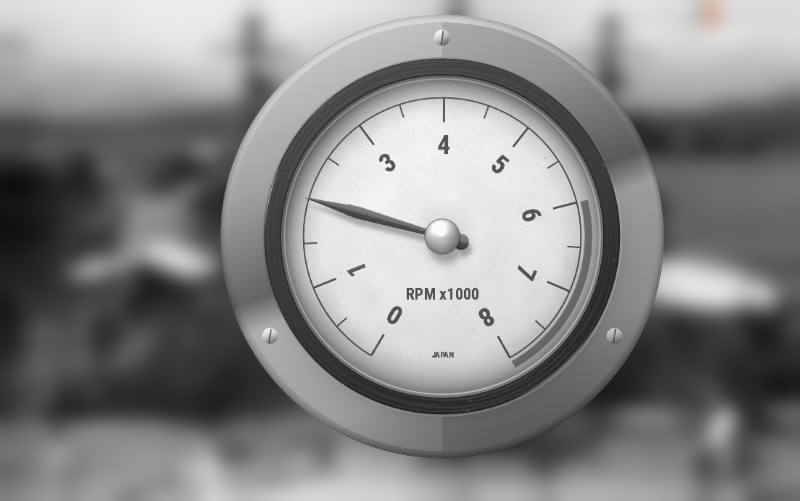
2000; rpm
